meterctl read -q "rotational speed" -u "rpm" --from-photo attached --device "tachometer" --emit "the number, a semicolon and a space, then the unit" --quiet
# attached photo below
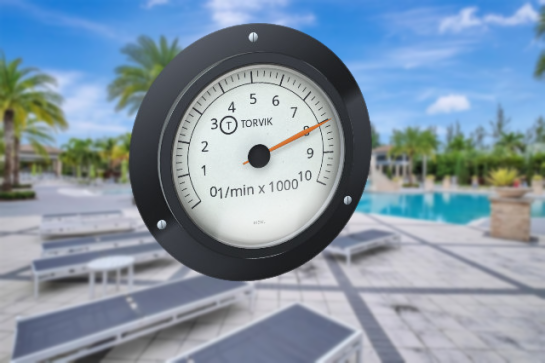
8000; rpm
